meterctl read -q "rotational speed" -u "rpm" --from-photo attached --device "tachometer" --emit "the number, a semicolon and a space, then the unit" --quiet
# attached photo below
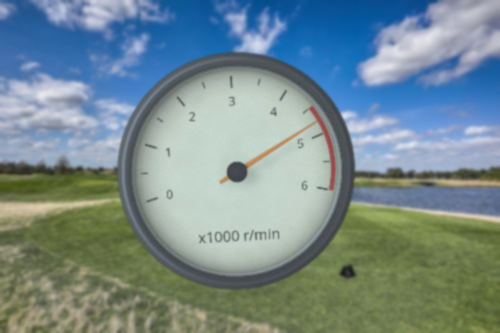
4750; rpm
